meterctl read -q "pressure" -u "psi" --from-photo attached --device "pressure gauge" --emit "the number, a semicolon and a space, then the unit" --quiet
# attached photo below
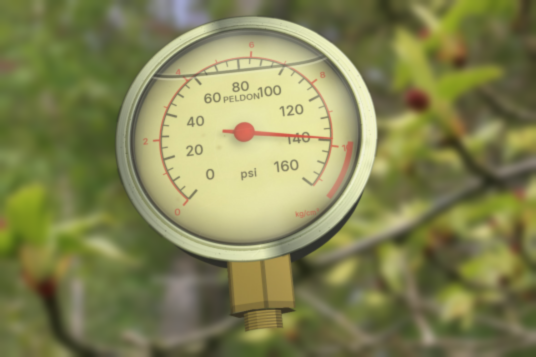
140; psi
